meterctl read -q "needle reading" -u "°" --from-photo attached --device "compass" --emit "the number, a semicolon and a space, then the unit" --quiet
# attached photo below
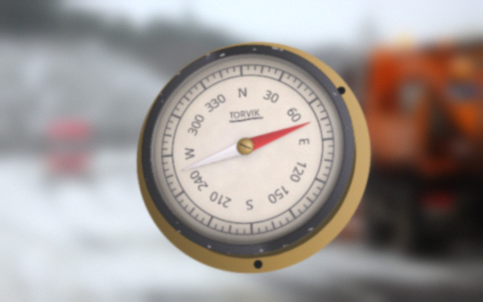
75; °
